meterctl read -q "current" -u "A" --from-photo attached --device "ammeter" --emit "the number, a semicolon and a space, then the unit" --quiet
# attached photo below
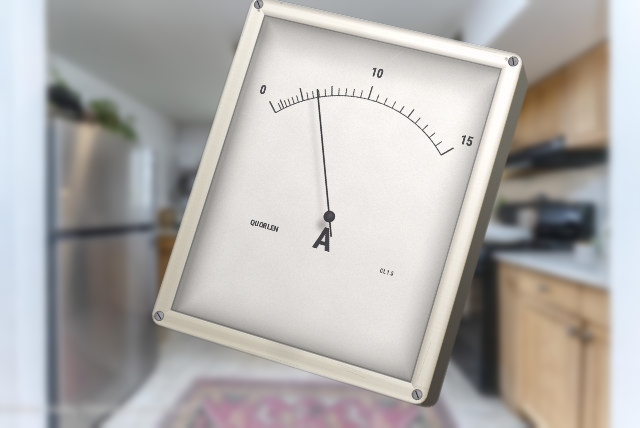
6.5; A
